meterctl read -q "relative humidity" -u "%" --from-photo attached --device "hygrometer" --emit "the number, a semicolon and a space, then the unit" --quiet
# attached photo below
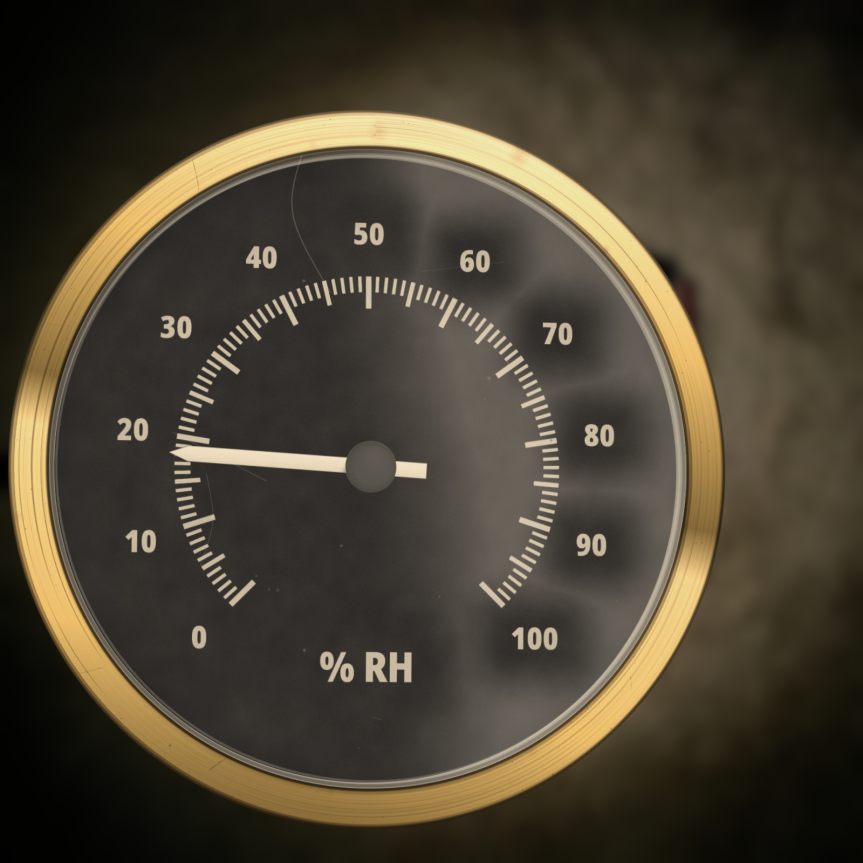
18; %
